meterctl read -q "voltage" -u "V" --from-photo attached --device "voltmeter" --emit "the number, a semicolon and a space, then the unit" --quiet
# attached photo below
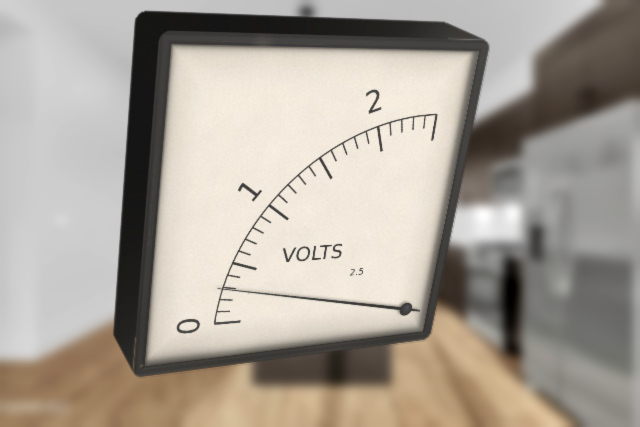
0.3; V
